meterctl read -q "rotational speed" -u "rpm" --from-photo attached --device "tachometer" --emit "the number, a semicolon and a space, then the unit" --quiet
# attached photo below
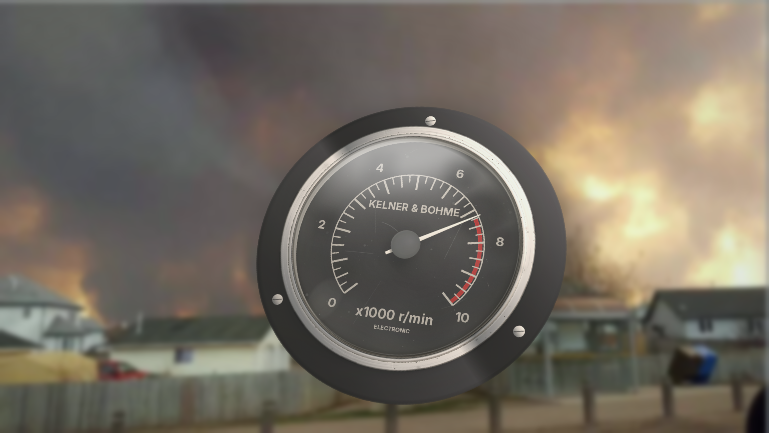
7250; rpm
